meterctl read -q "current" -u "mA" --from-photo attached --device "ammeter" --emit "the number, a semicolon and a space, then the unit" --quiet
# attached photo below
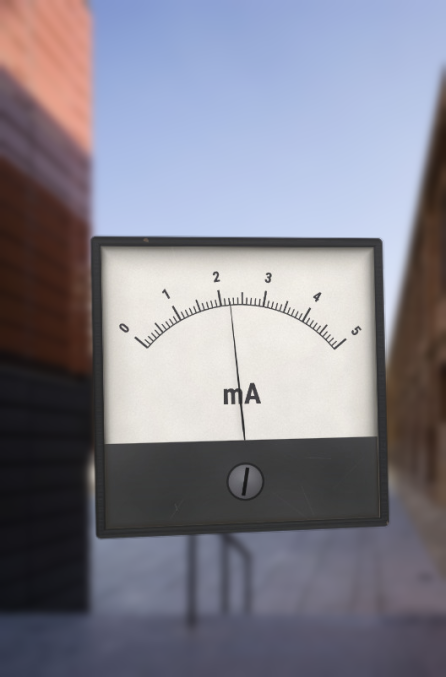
2.2; mA
